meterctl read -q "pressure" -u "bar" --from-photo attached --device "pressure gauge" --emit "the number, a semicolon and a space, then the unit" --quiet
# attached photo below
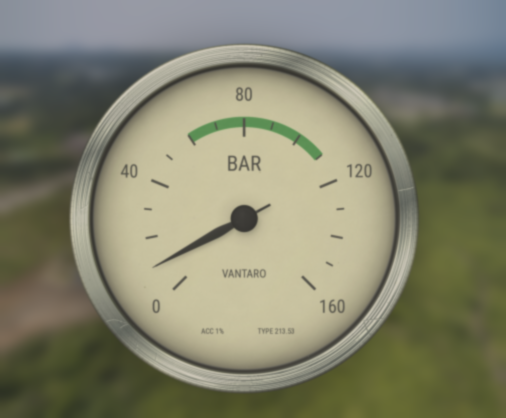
10; bar
